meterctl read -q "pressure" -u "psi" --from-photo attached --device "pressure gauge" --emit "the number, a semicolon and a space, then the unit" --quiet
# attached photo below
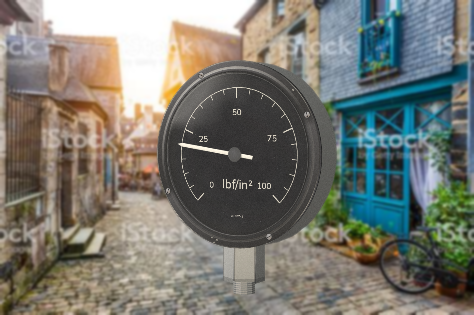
20; psi
